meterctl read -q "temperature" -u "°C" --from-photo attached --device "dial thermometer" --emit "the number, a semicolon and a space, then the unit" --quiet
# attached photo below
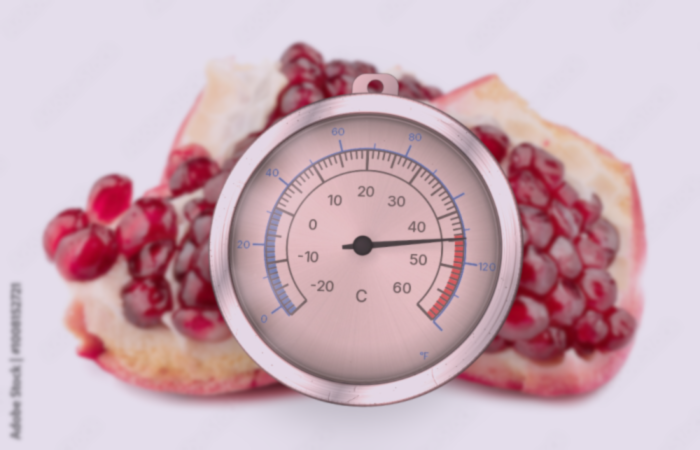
45; °C
